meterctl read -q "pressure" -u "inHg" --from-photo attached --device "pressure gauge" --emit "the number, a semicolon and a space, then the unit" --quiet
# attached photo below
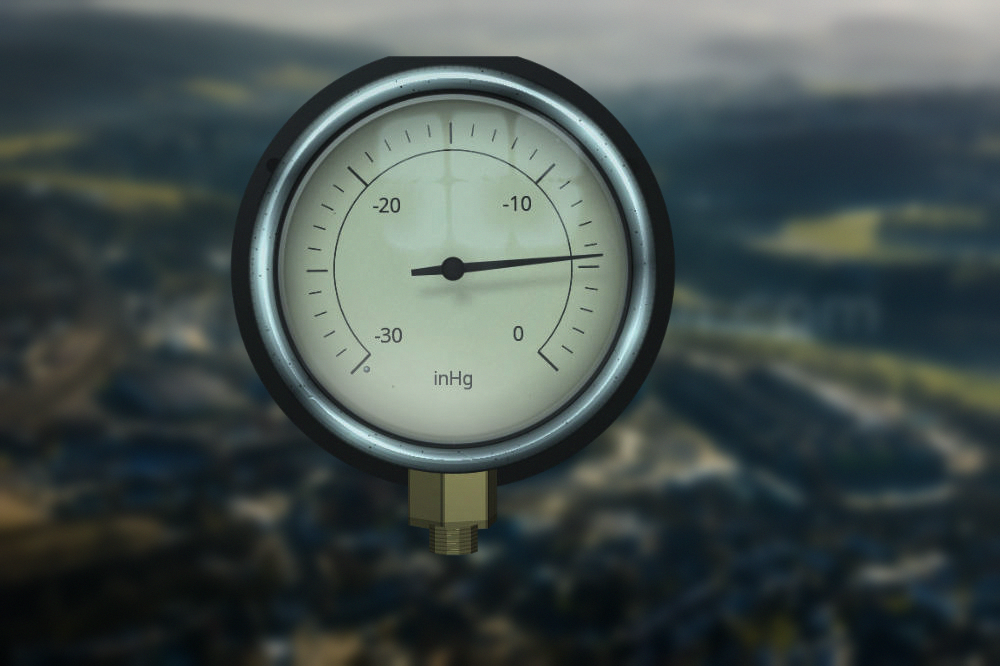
-5.5; inHg
